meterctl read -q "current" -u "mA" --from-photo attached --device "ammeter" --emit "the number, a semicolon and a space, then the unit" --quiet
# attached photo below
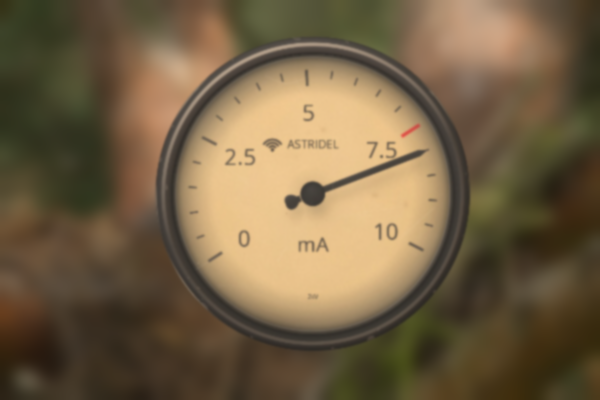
8; mA
